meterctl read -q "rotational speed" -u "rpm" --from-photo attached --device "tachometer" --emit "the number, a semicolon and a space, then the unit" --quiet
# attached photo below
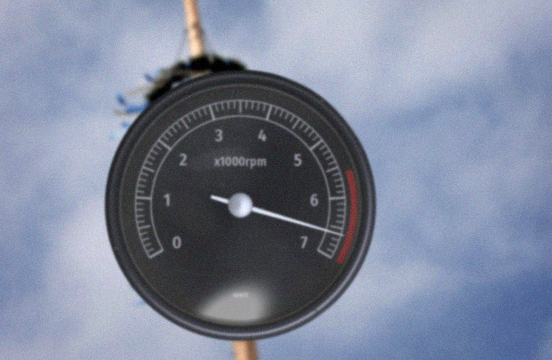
6600; rpm
